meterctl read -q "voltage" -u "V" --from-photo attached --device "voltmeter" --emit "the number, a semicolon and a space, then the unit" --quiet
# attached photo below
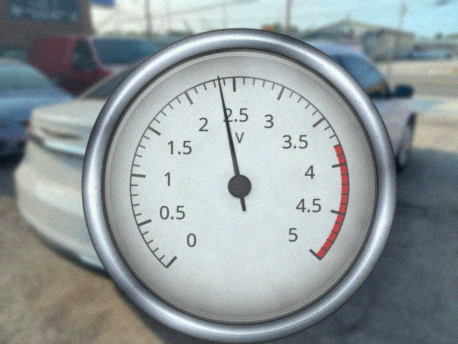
2.35; V
